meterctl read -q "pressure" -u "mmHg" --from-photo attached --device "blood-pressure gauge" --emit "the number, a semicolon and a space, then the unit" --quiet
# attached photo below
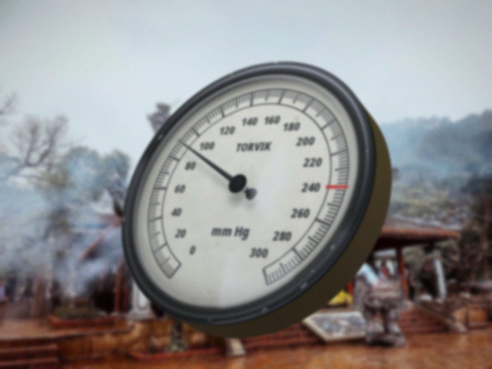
90; mmHg
